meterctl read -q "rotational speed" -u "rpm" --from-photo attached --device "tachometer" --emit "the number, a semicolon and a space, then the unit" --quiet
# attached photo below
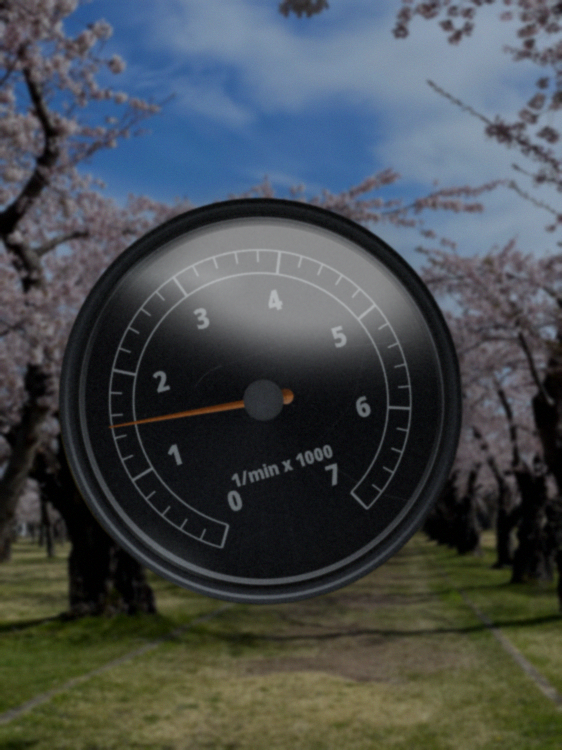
1500; rpm
